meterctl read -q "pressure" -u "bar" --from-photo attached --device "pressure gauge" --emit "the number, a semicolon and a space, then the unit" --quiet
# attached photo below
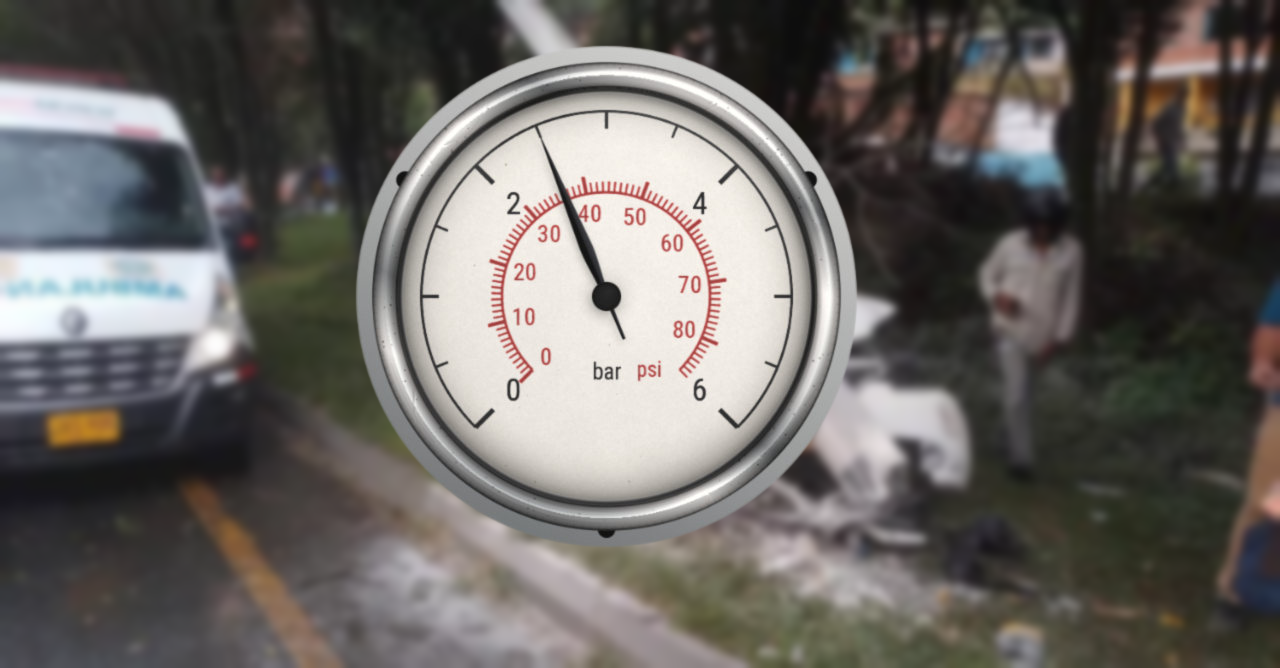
2.5; bar
